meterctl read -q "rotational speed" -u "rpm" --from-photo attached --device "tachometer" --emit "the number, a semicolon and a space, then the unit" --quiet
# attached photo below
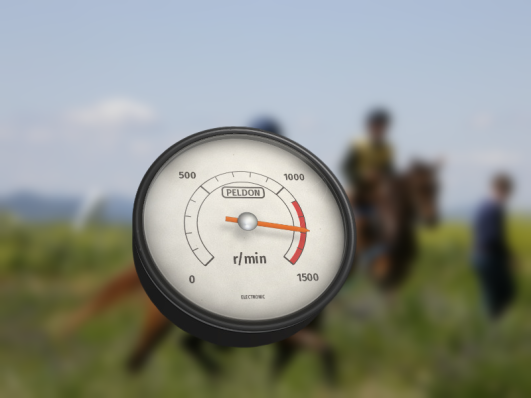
1300; rpm
